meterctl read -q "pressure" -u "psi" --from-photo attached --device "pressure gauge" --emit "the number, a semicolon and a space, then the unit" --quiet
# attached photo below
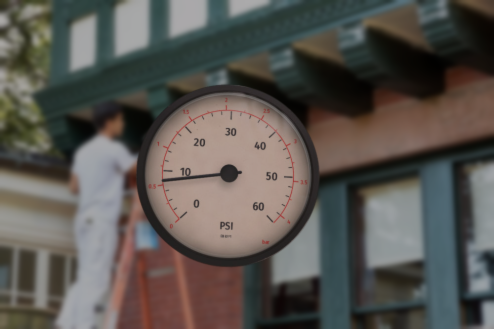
8; psi
